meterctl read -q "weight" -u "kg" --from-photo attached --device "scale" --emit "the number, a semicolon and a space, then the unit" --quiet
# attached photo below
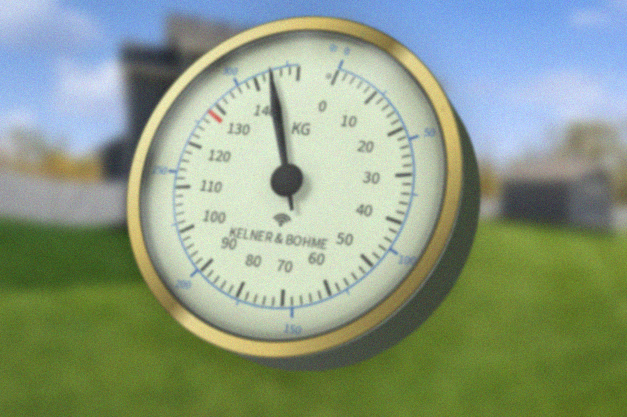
144; kg
